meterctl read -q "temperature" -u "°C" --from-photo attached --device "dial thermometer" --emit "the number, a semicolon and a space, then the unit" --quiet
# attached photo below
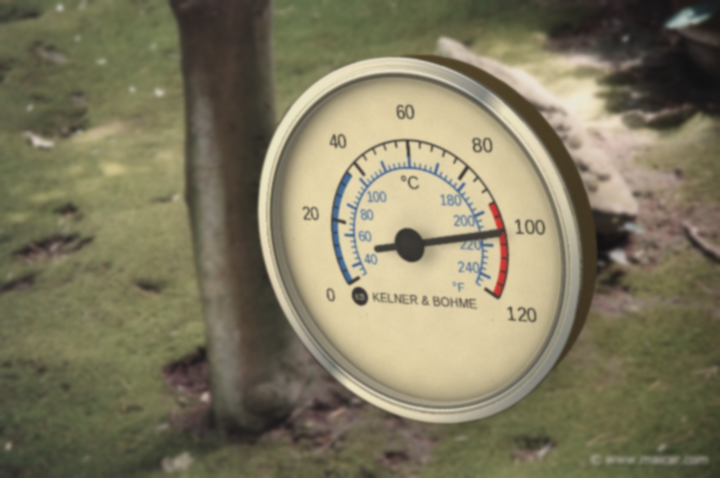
100; °C
